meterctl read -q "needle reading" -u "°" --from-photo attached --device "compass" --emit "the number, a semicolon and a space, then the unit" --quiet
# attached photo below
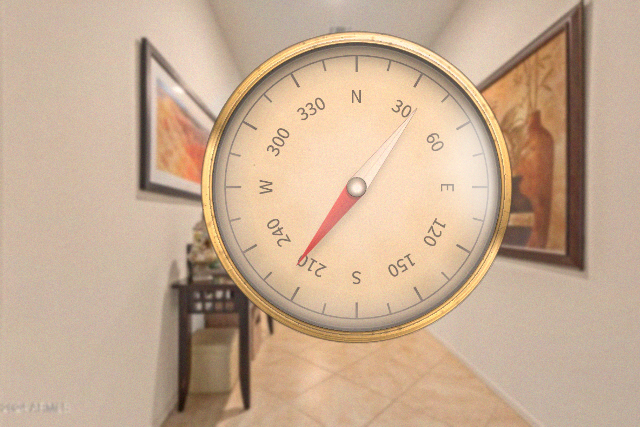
217.5; °
